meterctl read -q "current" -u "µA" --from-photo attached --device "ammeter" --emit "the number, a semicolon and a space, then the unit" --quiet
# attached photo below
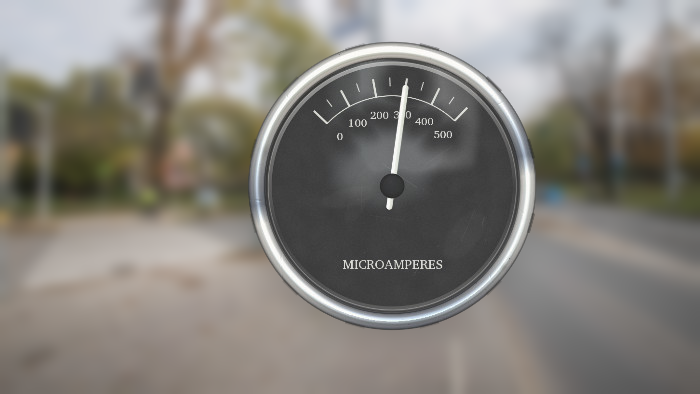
300; µA
